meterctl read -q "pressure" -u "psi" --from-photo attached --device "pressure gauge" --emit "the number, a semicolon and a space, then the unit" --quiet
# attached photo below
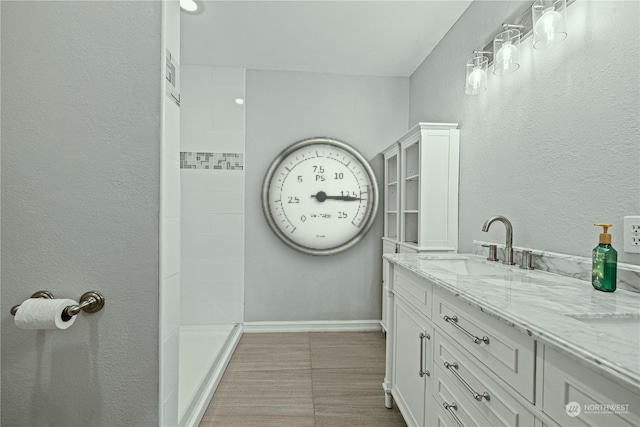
13; psi
